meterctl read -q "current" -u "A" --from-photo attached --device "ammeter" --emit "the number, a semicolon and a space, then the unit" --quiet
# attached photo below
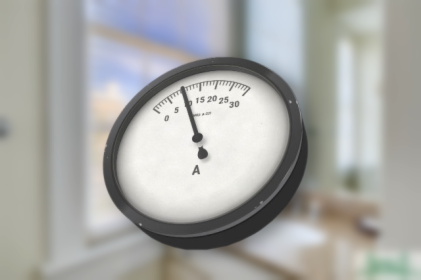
10; A
